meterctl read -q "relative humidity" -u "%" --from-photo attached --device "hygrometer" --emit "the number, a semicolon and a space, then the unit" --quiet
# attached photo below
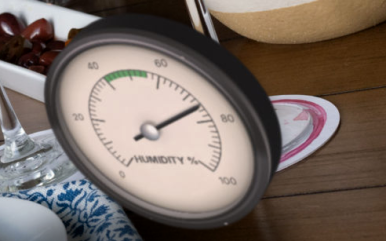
74; %
